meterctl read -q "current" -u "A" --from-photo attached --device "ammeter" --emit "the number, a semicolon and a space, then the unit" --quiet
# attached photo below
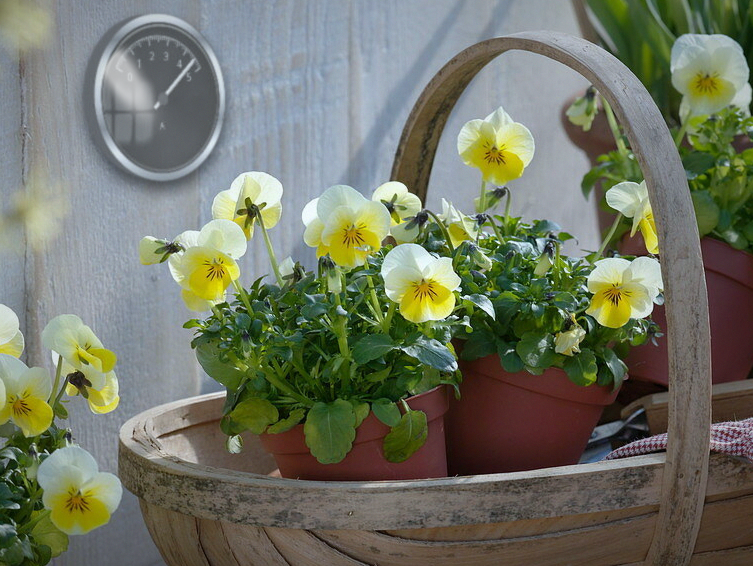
4.5; A
